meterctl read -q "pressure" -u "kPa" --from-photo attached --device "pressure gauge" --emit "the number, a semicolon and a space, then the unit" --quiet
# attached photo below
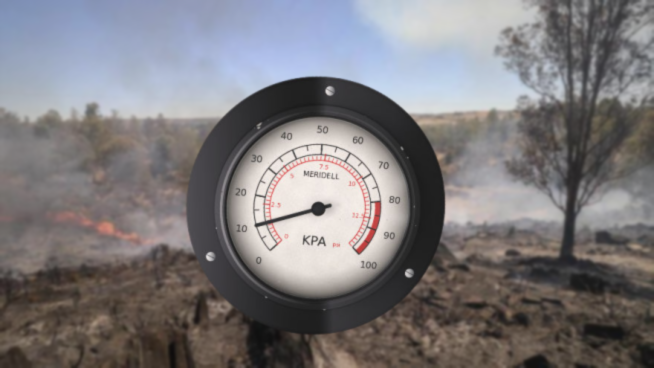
10; kPa
